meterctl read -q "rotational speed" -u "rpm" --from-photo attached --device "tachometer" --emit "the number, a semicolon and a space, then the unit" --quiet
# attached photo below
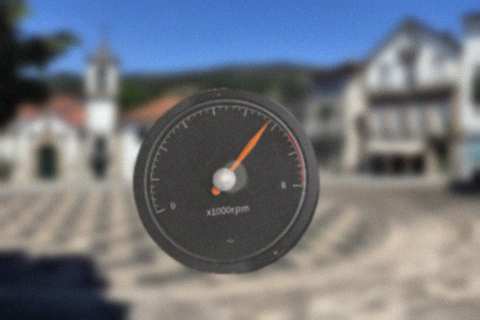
5800; rpm
